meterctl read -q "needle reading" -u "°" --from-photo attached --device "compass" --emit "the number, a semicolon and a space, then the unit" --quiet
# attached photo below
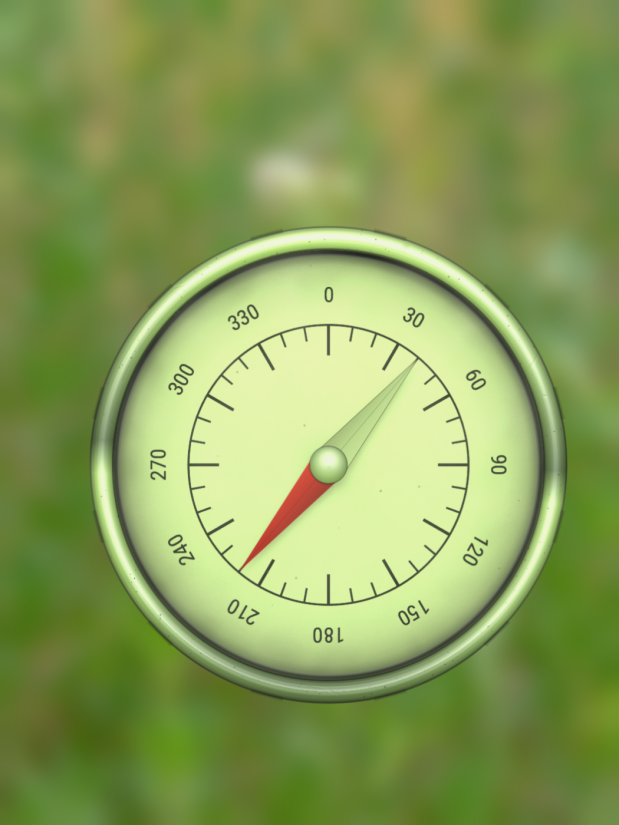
220; °
